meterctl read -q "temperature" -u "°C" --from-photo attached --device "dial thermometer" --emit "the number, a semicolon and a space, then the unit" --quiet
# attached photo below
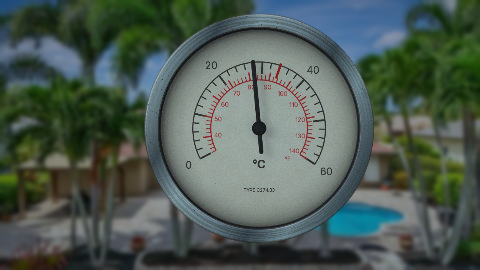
28; °C
